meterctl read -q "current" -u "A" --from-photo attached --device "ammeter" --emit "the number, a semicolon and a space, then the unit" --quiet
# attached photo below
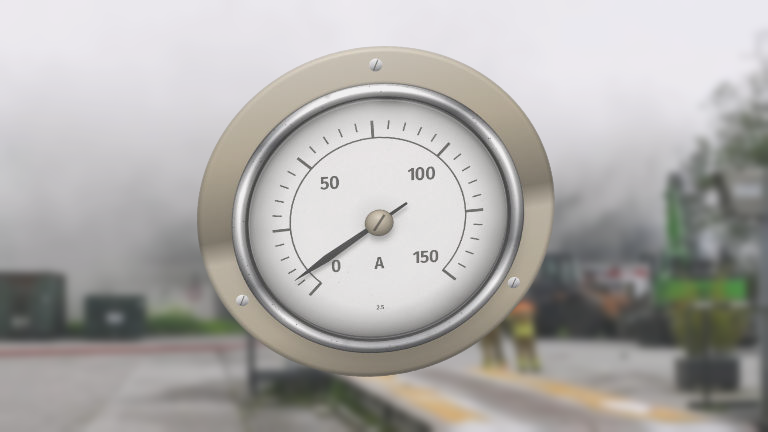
7.5; A
